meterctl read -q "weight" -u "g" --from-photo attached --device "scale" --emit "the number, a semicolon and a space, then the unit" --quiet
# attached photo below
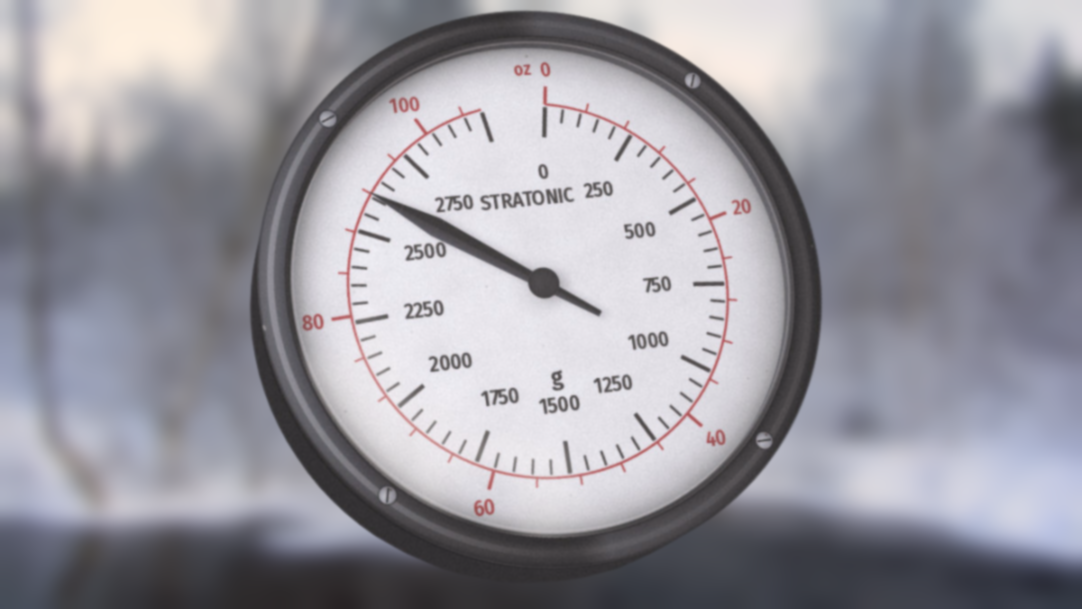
2600; g
